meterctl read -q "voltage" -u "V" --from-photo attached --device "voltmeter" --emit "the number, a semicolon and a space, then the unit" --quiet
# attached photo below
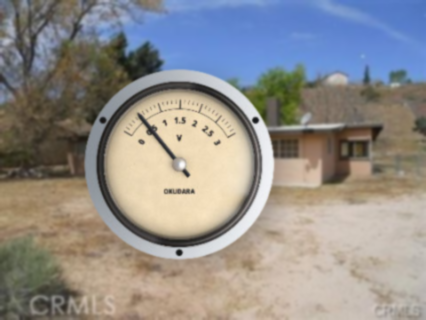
0.5; V
